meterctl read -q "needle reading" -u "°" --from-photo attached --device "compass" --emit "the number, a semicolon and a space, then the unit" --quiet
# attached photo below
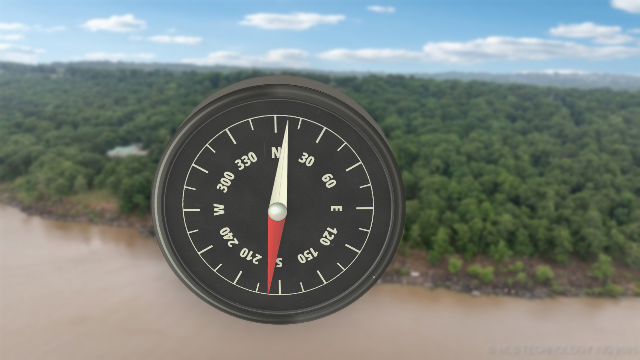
187.5; °
